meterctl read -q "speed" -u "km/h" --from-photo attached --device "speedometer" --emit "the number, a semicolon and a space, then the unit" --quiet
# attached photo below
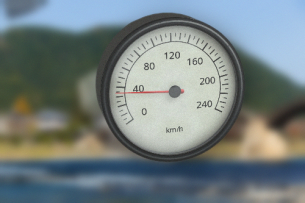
35; km/h
